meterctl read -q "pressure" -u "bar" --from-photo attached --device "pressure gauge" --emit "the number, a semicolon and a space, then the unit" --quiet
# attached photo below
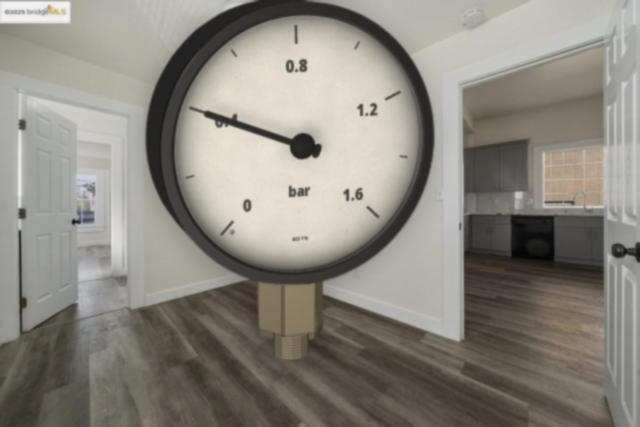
0.4; bar
